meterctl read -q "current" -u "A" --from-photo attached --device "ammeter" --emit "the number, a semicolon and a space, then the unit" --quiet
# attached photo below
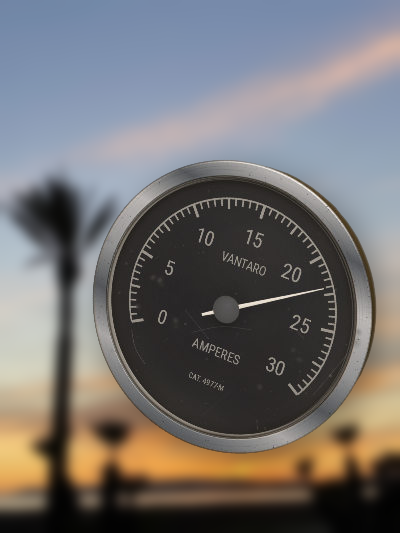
22; A
